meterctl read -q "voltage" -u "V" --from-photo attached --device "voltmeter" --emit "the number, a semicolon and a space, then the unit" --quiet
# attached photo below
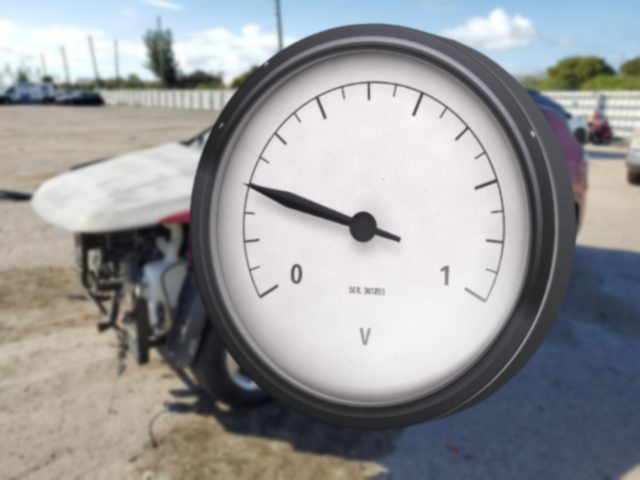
0.2; V
